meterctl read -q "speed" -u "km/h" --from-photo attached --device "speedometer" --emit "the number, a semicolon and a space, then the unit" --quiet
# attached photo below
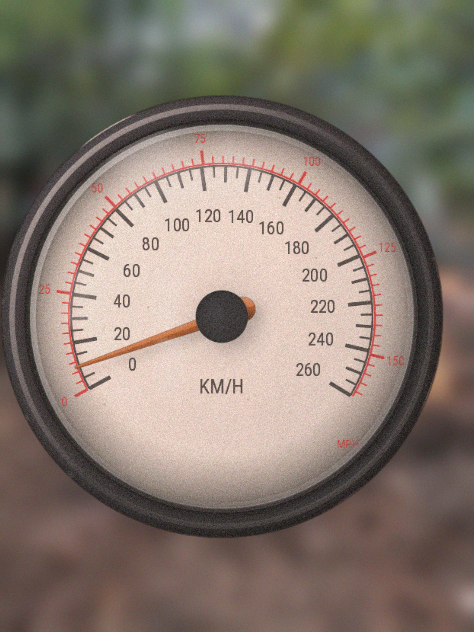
10; km/h
